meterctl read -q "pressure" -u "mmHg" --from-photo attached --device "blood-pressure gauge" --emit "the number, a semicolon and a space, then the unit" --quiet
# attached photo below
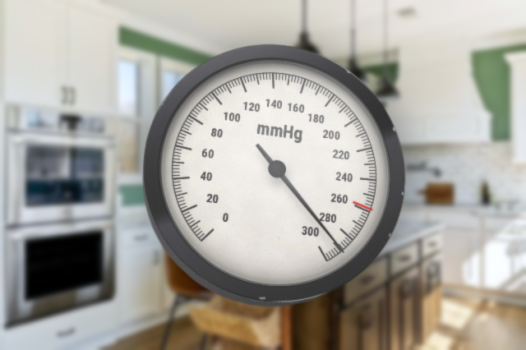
290; mmHg
